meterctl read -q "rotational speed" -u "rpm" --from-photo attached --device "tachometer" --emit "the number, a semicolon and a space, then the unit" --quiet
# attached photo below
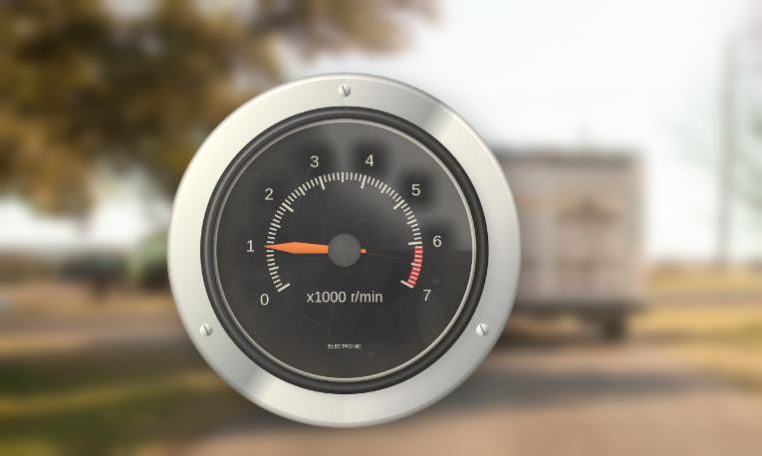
1000; rpm
